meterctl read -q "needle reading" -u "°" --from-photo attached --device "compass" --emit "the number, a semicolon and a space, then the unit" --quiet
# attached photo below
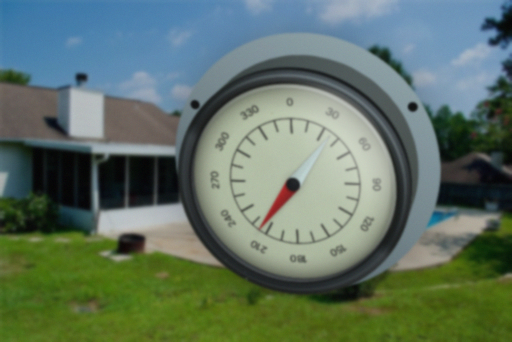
217.5; °
